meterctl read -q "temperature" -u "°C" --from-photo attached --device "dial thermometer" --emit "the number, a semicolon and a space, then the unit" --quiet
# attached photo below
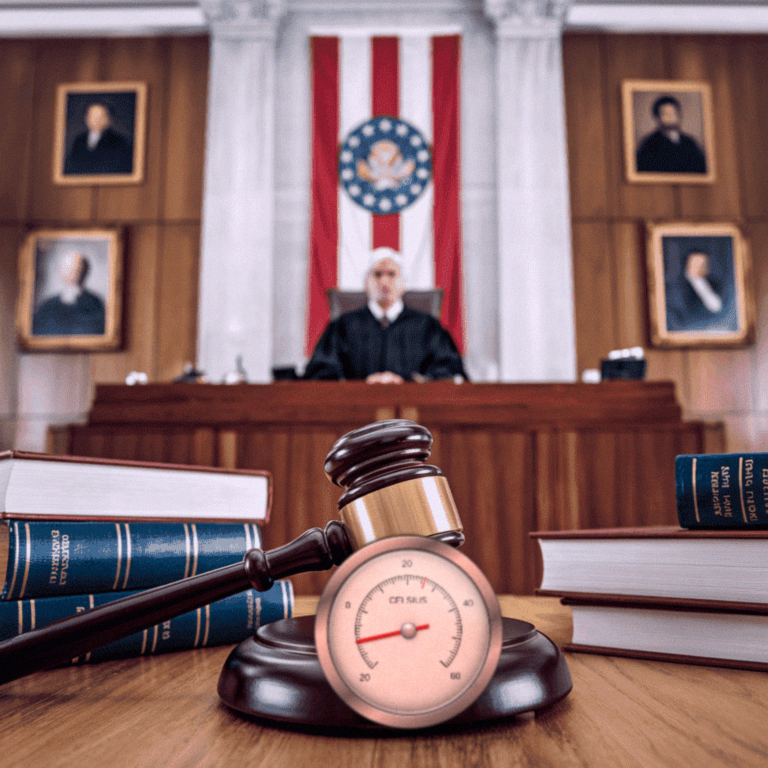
-10; °C
